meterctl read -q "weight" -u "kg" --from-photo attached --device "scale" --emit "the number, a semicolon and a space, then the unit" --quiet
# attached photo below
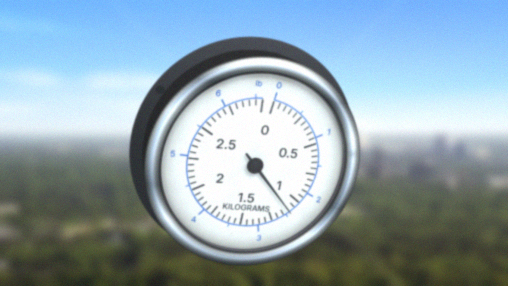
1.1; kg
